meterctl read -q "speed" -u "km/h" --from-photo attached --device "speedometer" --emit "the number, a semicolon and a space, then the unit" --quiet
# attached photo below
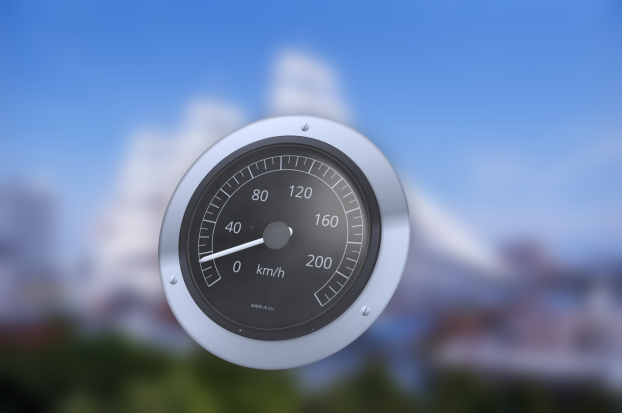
15; km/h
